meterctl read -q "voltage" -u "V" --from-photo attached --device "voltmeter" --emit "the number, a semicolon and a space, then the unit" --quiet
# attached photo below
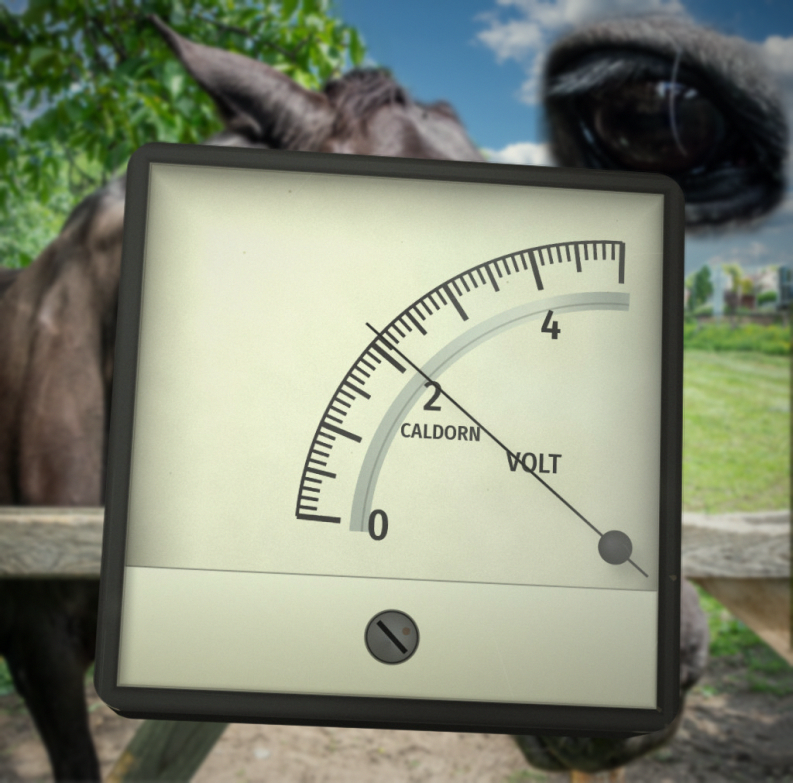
2.1; V
